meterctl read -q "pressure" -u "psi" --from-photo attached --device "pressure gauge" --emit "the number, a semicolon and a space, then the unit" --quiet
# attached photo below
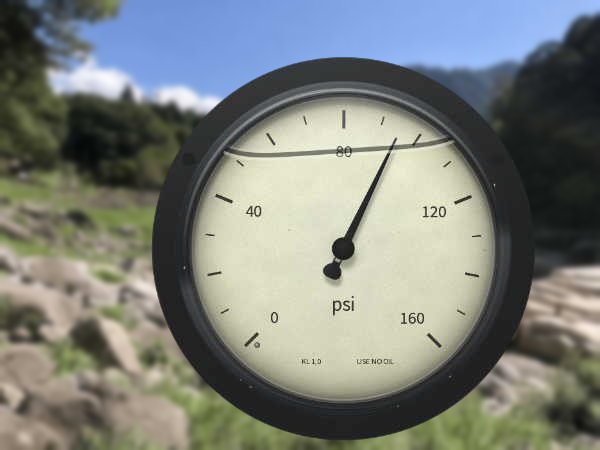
95; psi
